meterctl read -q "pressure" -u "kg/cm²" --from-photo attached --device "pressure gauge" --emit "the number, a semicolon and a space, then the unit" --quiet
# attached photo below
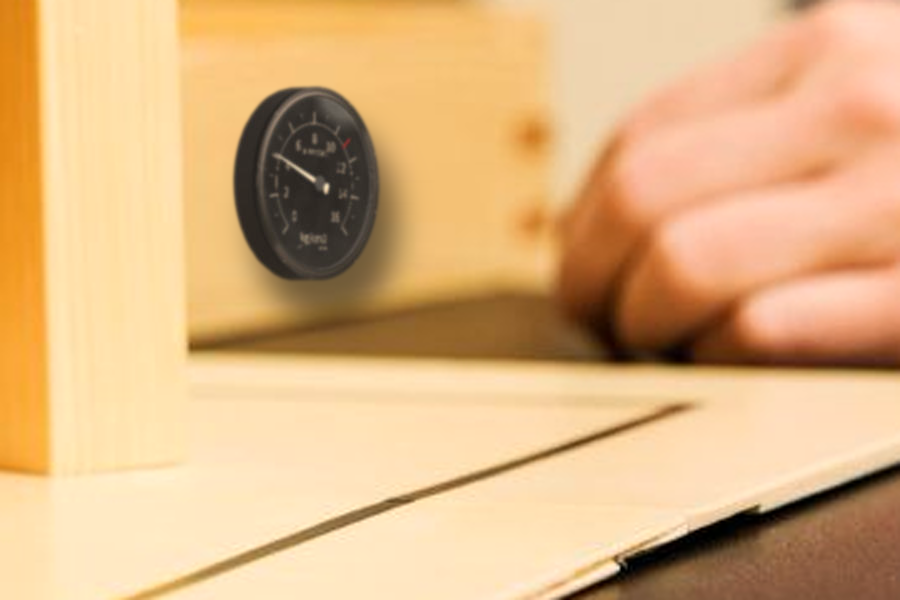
4; kg/cm²
